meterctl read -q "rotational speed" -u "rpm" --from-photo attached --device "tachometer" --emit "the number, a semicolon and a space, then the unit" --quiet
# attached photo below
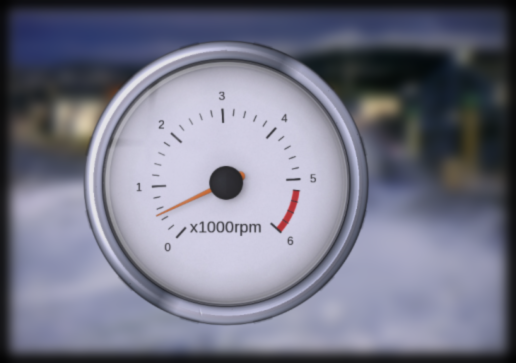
500; rpm
